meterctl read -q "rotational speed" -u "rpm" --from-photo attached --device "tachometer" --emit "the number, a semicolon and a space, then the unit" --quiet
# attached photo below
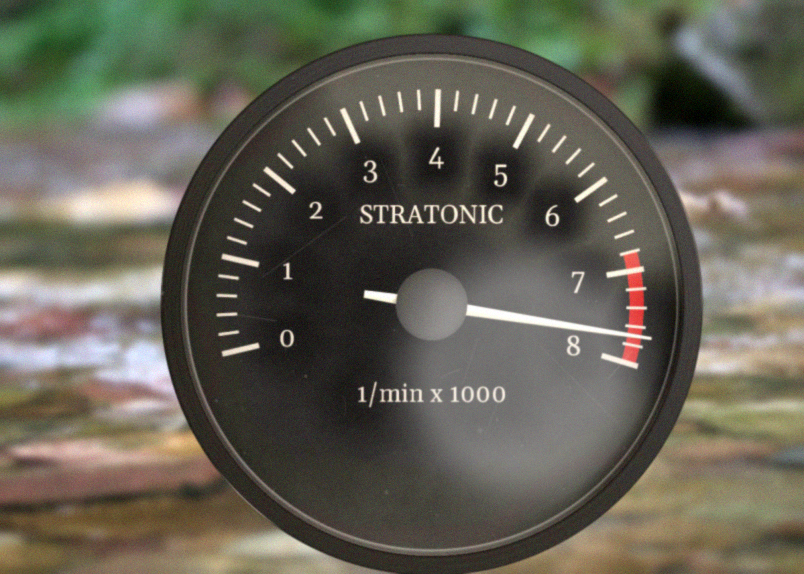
7700; rpm
